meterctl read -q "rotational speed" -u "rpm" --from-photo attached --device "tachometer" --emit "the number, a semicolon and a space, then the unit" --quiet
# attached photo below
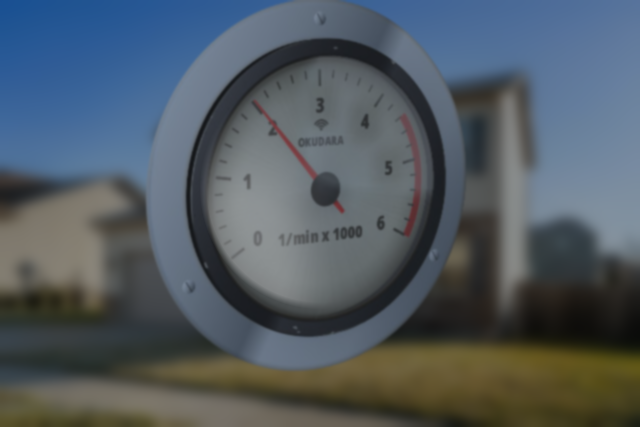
2000; rpm
